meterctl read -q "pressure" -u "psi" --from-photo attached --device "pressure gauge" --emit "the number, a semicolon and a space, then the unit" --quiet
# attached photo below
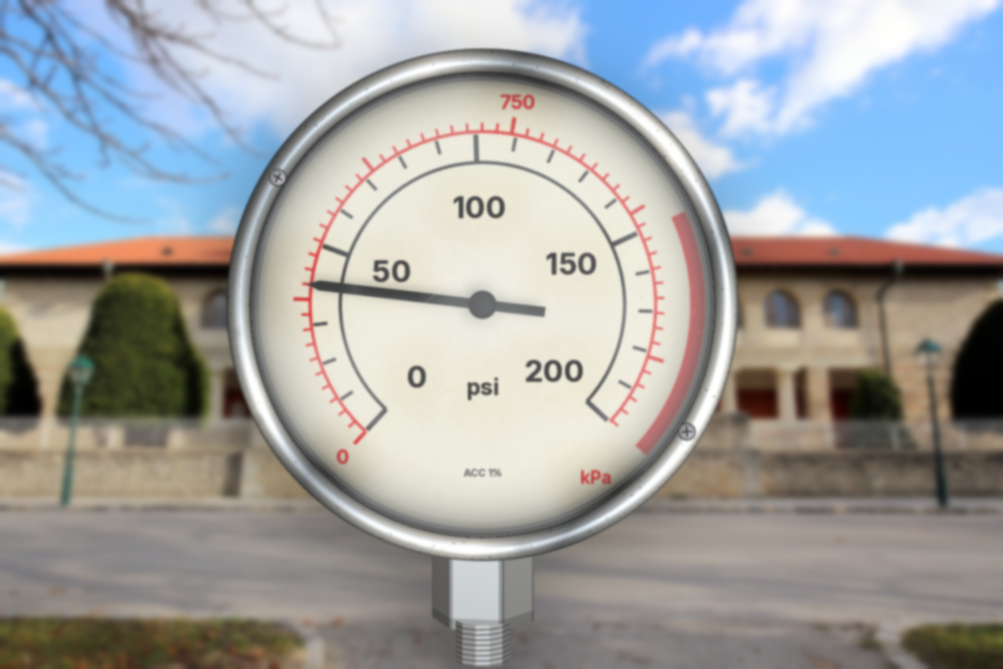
40; psi
